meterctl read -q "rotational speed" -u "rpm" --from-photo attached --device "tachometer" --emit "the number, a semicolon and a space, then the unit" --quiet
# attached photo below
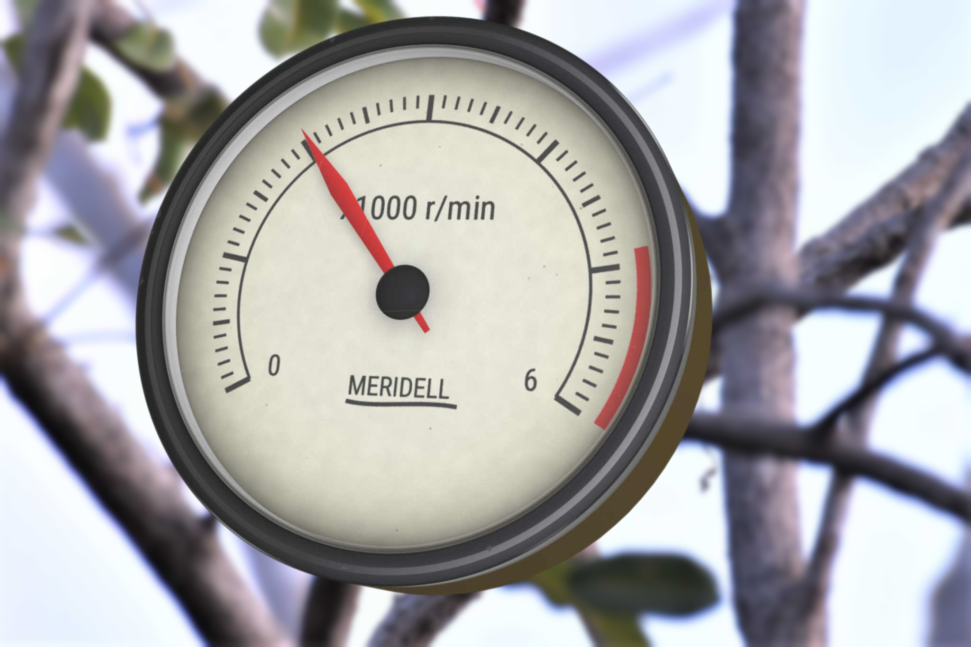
2050; rpm
